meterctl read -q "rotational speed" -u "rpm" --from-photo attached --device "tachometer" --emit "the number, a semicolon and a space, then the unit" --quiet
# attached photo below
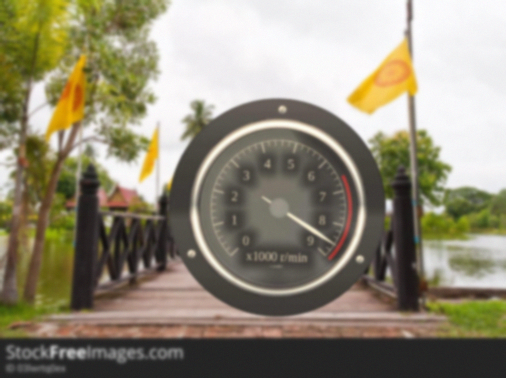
8600; rpm
